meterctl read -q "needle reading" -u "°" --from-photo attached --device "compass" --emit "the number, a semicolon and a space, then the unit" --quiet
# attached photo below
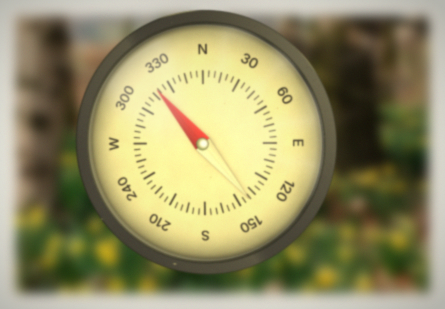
320; °
